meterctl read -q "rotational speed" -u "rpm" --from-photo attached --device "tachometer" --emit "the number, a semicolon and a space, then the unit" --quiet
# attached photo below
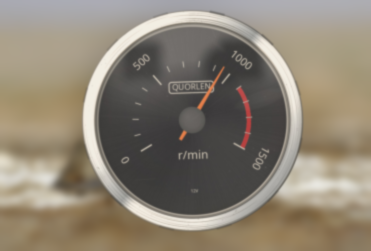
950; rpm
